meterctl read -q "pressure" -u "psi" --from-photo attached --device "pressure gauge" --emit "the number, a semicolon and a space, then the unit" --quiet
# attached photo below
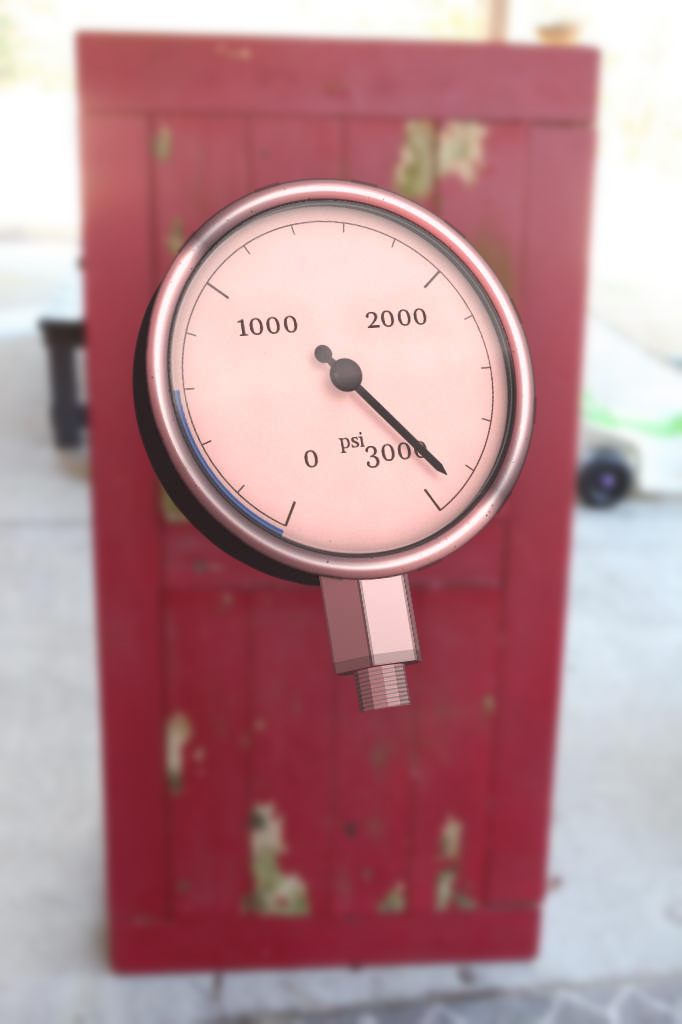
2900; psi
